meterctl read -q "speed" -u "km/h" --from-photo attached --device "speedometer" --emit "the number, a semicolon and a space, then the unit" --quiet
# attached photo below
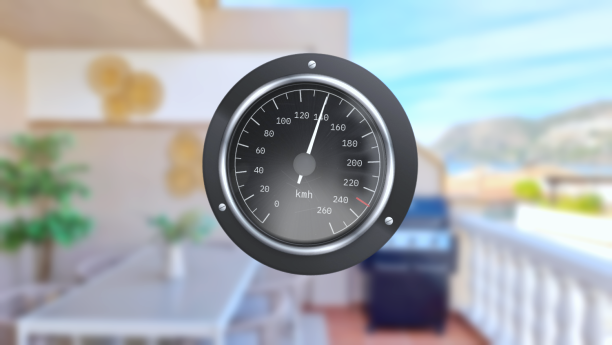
140; km/h
